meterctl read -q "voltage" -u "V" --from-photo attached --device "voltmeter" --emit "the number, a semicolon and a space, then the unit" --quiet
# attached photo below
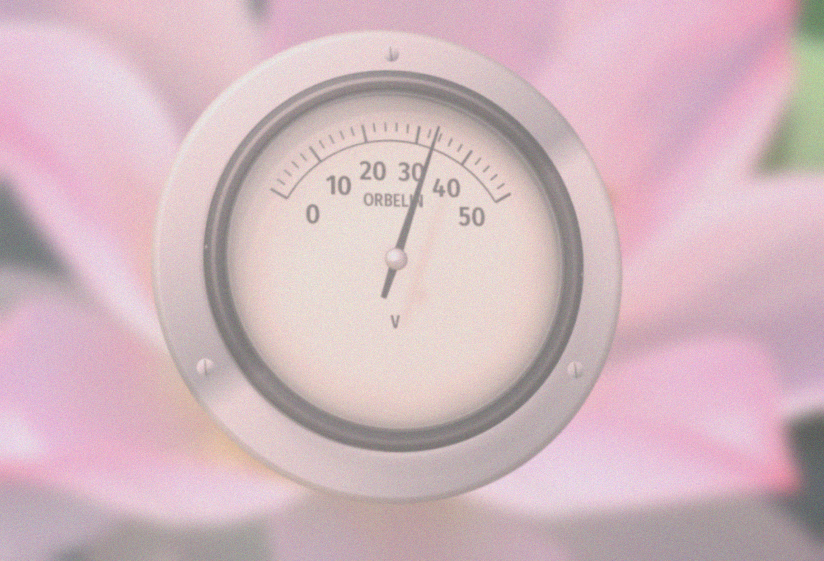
33; V
